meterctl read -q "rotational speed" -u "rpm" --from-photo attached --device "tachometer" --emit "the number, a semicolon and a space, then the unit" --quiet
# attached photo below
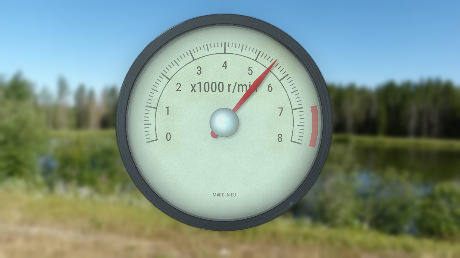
5500; rpm
